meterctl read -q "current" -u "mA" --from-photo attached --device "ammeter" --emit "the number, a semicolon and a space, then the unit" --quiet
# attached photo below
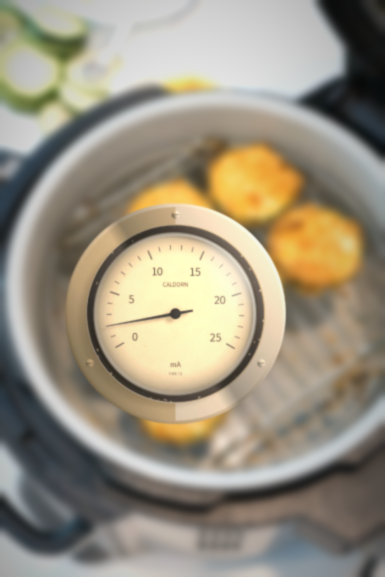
2; mA
